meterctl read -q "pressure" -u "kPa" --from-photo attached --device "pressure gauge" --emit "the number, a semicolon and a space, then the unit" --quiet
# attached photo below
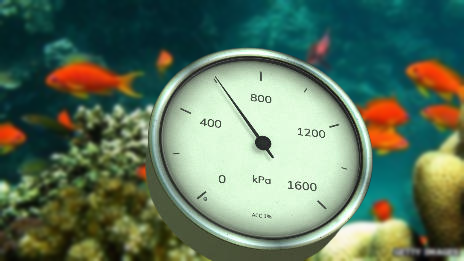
600; kPa
